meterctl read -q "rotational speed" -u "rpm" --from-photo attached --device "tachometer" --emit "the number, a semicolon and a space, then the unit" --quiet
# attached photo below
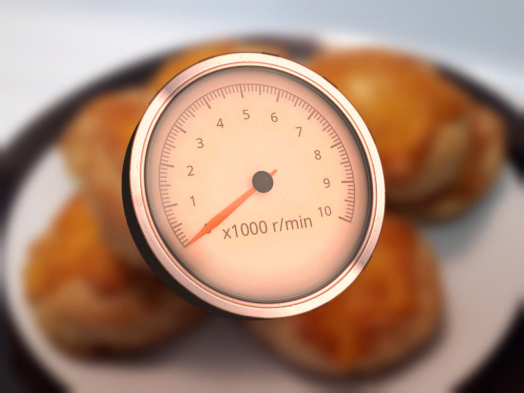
0; rpm
